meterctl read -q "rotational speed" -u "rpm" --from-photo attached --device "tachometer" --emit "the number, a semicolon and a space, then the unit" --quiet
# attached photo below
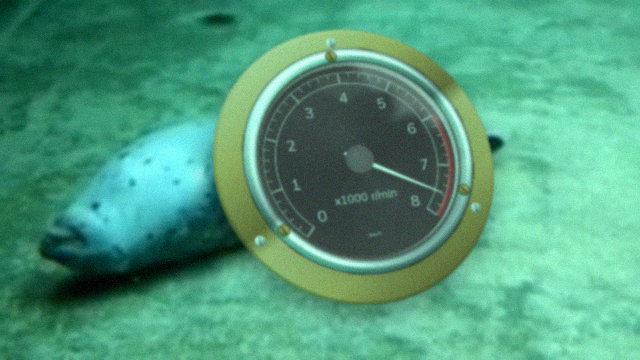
7600; rpm
